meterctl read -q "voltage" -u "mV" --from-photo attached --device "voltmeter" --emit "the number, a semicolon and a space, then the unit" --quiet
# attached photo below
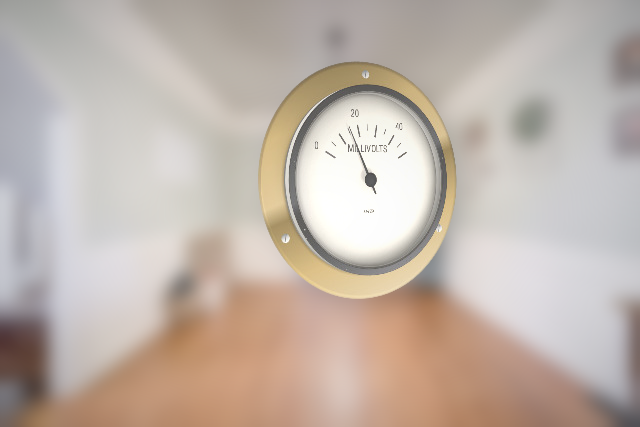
15; mV
